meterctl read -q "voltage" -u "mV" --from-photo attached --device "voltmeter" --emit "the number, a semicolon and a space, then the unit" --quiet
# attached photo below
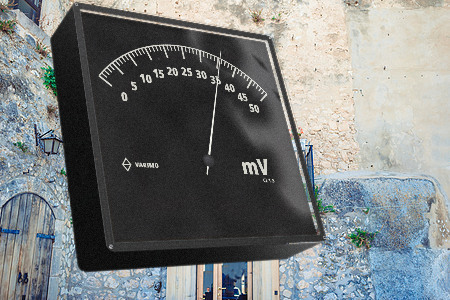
35; mV
